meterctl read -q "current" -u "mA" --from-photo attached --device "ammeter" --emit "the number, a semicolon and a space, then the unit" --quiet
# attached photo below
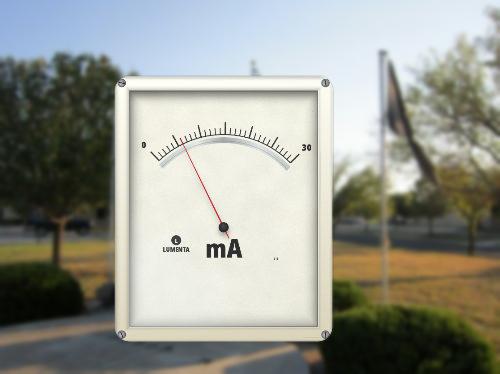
6; mA
